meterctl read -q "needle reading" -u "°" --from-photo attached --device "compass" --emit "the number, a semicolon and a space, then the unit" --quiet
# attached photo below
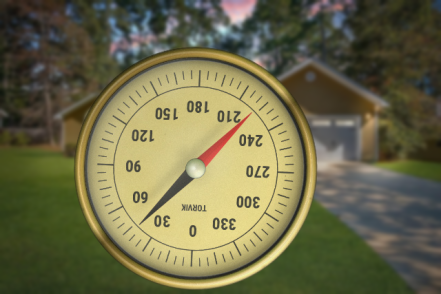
222.5; °
